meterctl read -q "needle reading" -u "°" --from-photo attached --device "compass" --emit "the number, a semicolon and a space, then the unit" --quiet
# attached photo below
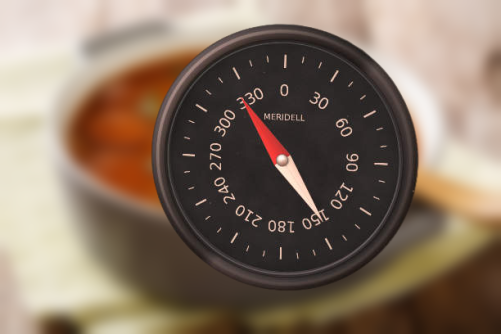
325; °
